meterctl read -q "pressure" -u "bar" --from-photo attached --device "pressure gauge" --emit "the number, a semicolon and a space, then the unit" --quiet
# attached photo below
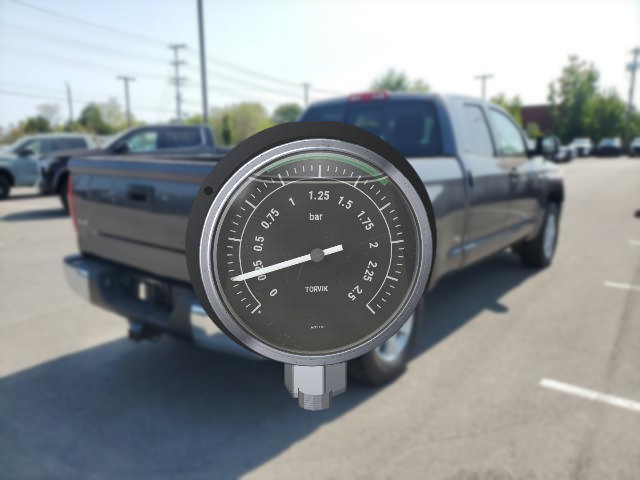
0.25; bar
